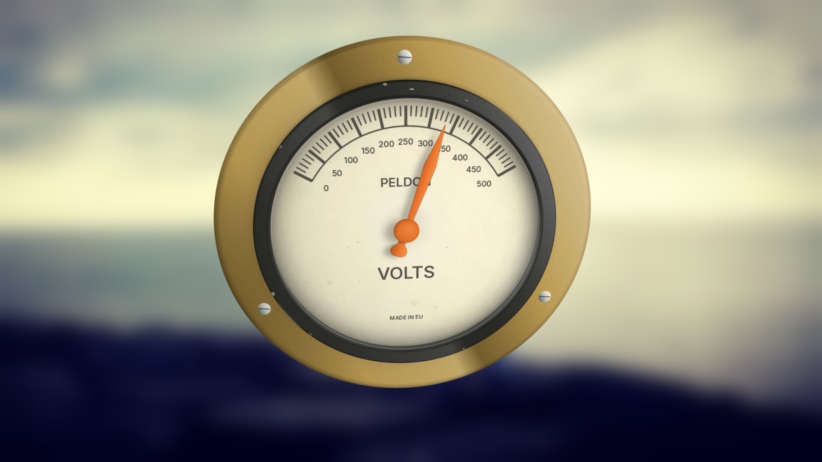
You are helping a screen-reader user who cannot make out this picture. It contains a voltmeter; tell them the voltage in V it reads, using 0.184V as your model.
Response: 330V
